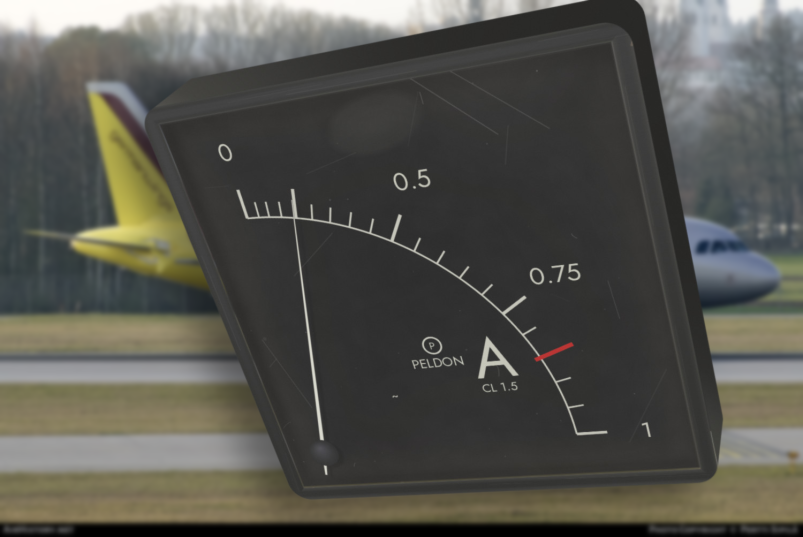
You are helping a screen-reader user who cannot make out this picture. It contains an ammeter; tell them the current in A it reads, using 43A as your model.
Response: 0.25A
